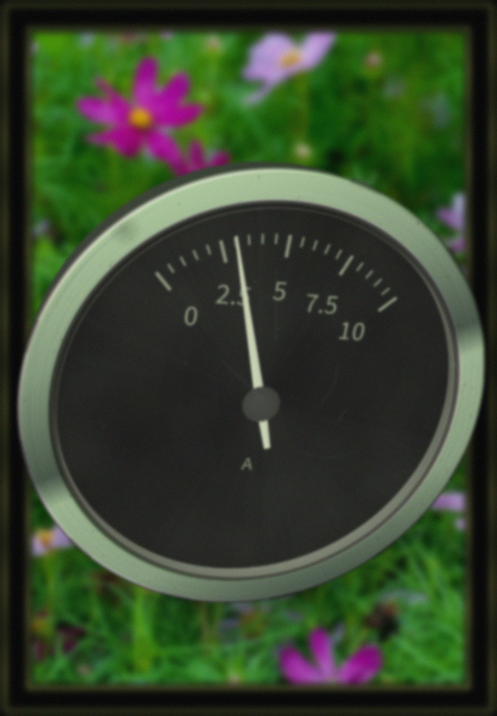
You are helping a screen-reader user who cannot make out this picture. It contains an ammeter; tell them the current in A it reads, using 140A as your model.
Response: 3A
